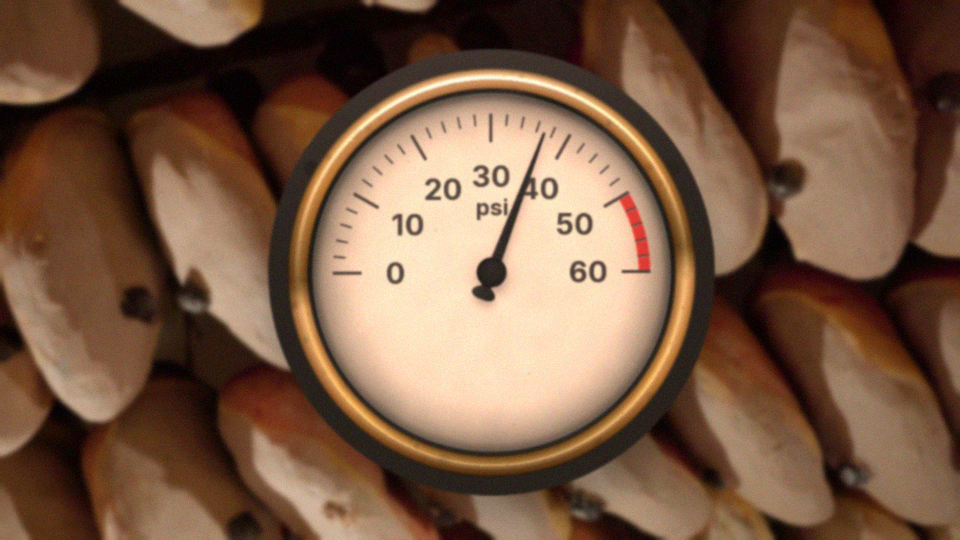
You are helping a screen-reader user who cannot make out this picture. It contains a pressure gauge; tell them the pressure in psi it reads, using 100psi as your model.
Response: 37psi
